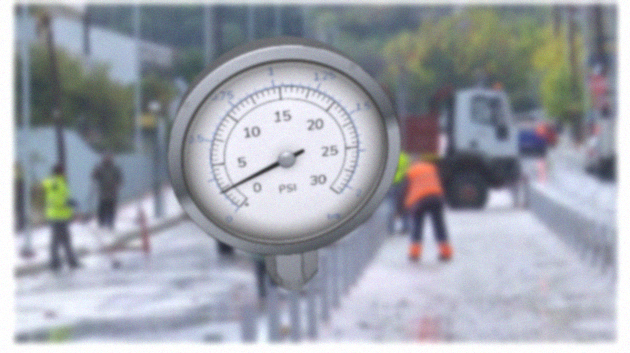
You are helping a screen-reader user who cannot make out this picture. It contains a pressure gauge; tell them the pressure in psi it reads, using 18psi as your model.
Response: 2.5psi
